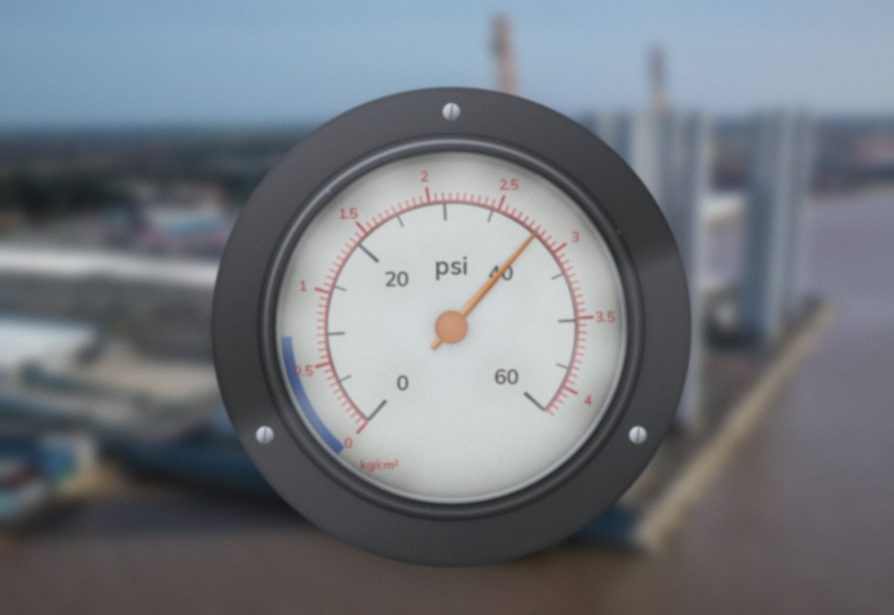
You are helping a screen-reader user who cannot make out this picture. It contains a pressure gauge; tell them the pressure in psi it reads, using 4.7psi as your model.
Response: 40psi
